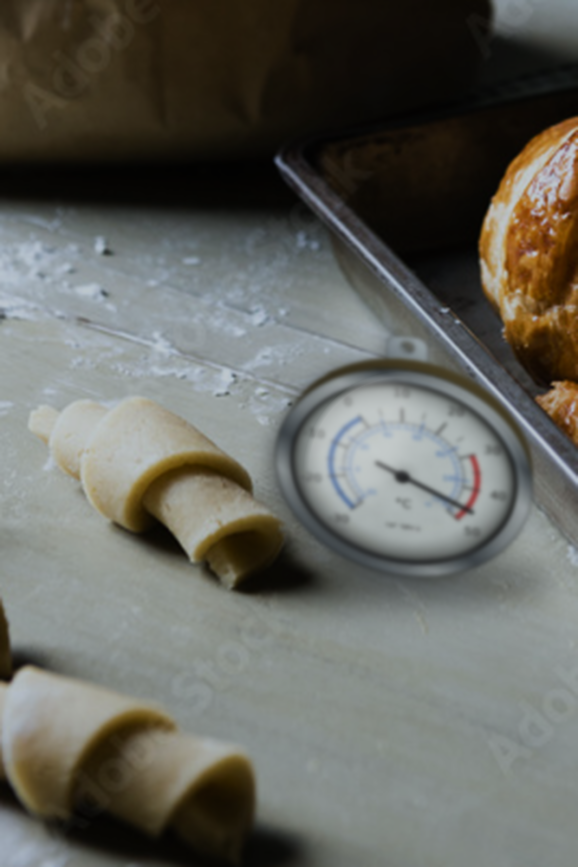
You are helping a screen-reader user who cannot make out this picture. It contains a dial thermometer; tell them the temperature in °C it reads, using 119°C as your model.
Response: 45°C
